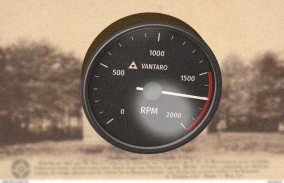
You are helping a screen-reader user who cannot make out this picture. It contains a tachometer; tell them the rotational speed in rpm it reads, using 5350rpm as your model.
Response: 1700rpm
